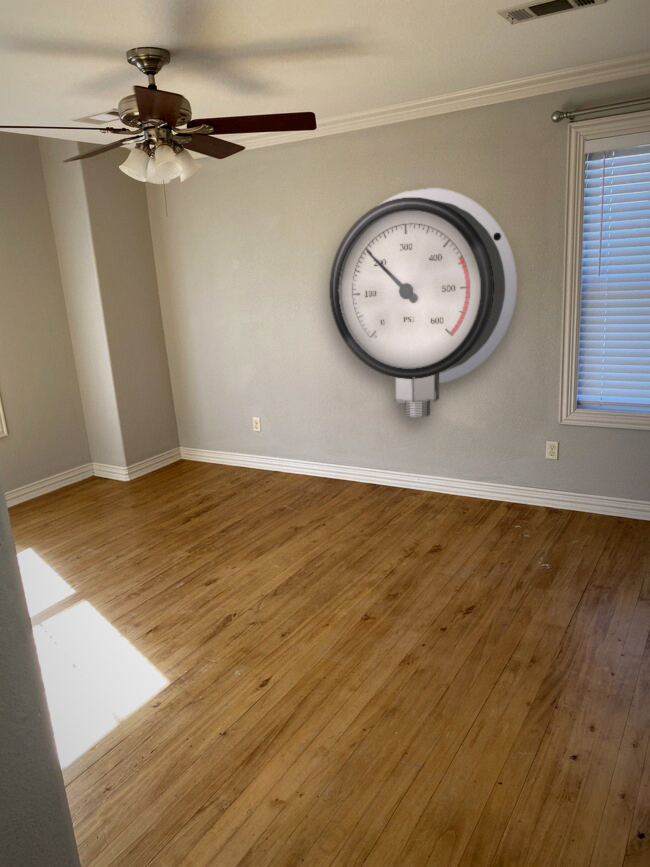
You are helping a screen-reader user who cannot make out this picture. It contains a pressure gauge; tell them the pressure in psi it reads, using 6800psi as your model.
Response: 200psi
